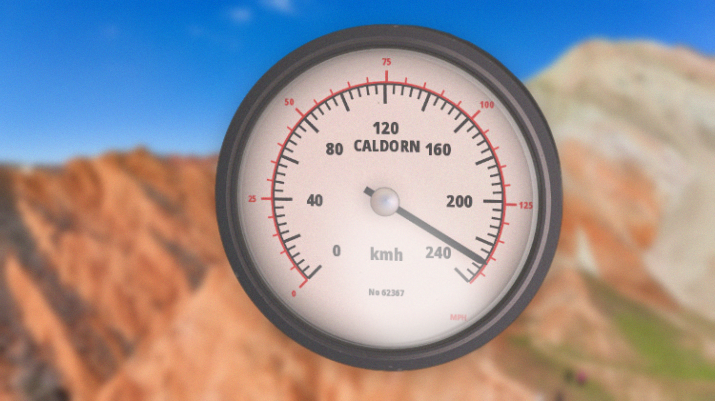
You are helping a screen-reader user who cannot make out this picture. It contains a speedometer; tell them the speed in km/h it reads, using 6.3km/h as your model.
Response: 228km/h
